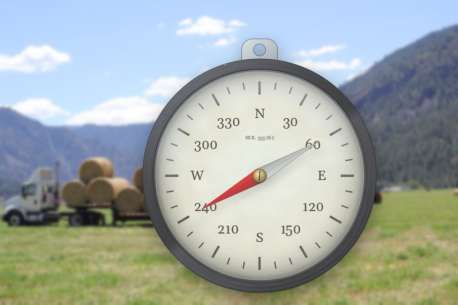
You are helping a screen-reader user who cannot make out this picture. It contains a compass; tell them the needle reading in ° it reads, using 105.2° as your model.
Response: 240°
